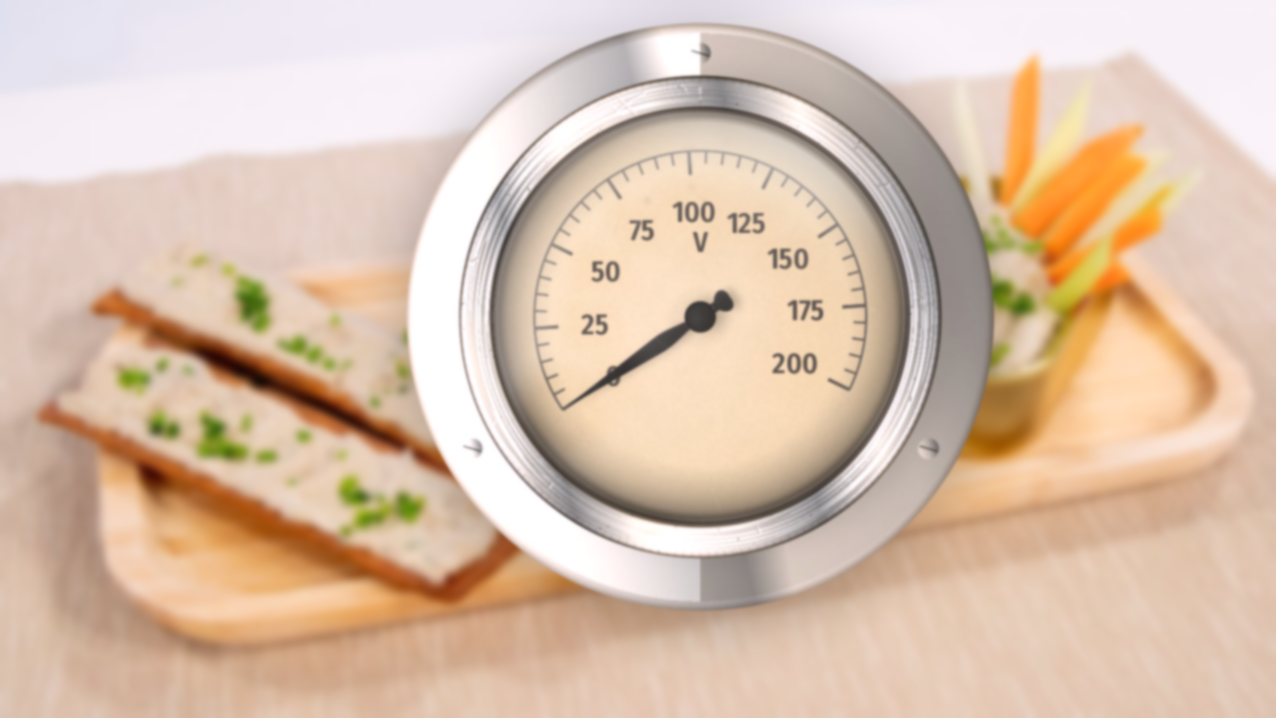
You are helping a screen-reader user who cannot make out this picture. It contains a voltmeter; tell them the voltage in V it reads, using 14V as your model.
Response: 0V
